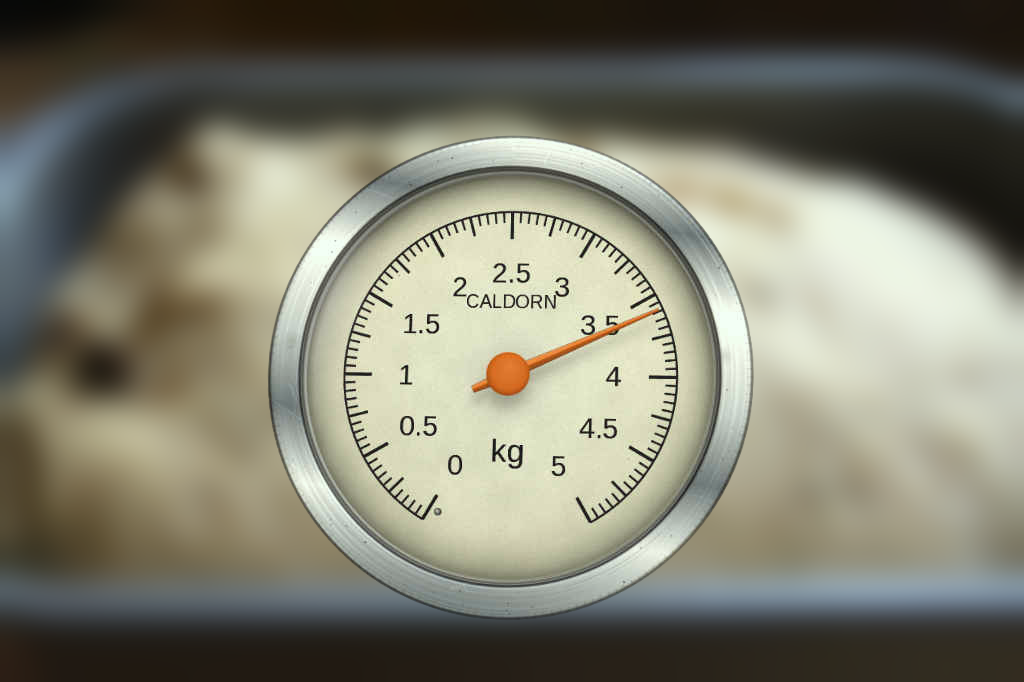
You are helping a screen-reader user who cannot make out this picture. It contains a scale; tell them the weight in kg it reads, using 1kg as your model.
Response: 3.6kg
